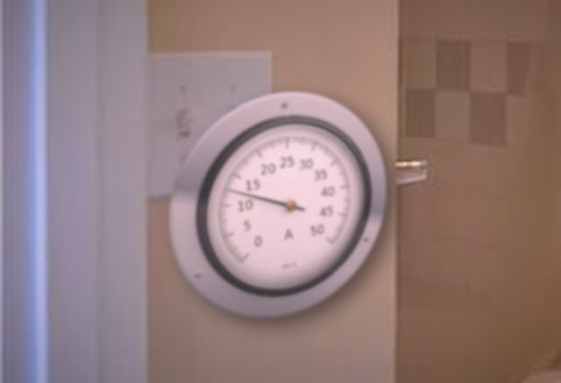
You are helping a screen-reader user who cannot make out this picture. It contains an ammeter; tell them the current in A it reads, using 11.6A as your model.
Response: 12.5A
